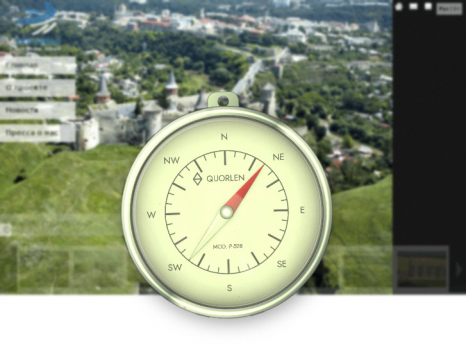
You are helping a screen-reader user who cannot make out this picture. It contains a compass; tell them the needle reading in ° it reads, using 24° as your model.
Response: 40°
